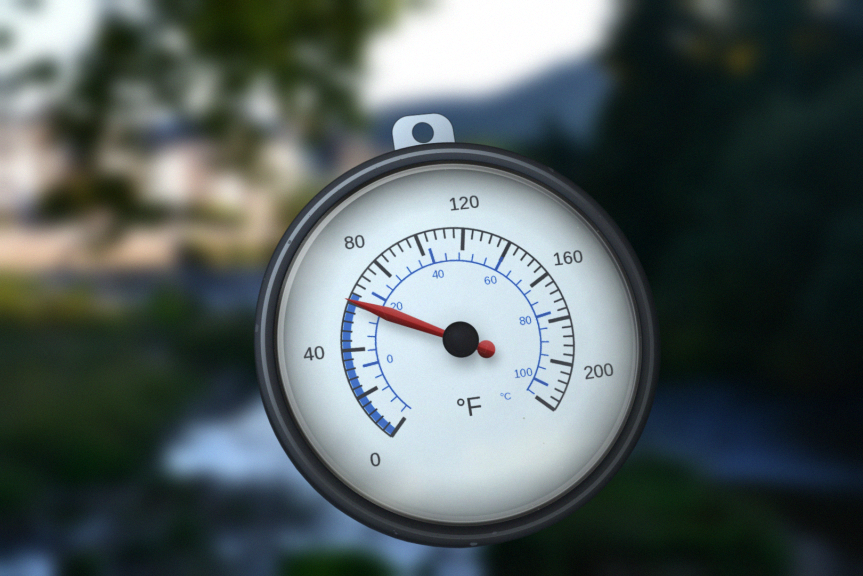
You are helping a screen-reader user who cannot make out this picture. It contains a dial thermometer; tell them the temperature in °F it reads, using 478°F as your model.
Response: 60°F
